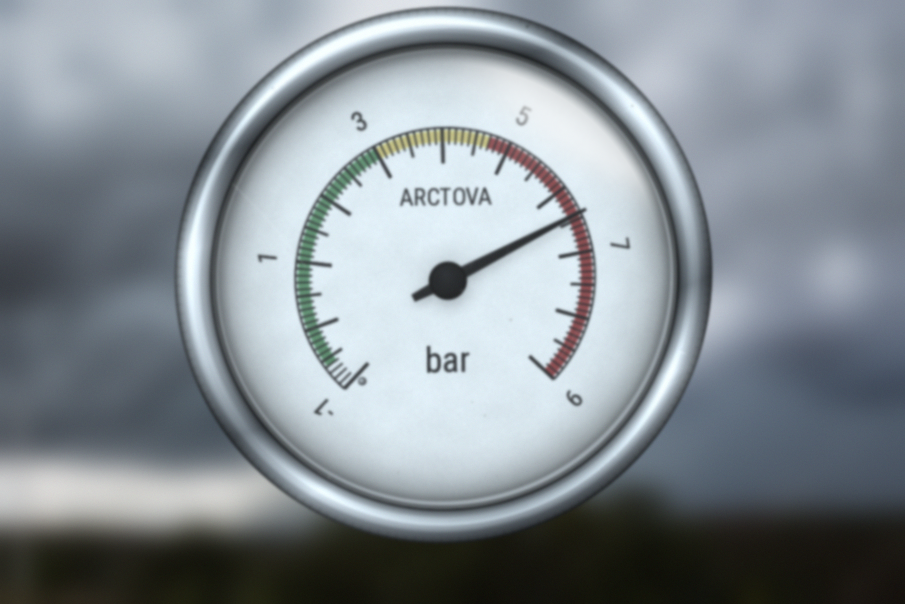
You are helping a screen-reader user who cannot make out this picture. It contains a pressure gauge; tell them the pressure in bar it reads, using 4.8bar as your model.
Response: 6.4bar
